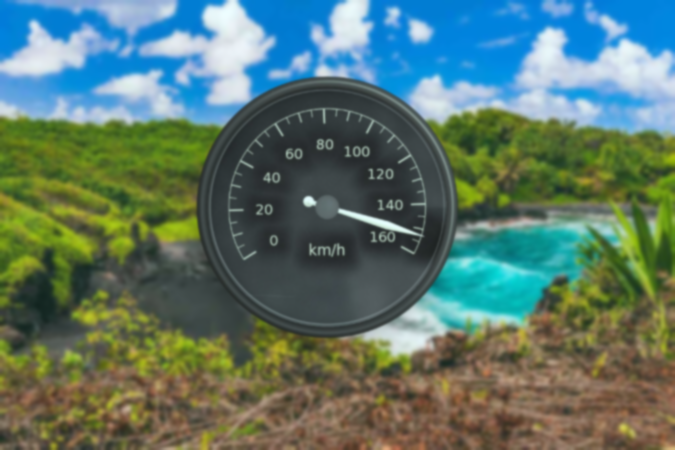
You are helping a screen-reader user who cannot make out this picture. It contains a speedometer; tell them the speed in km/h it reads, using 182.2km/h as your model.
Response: 152.5km/h
